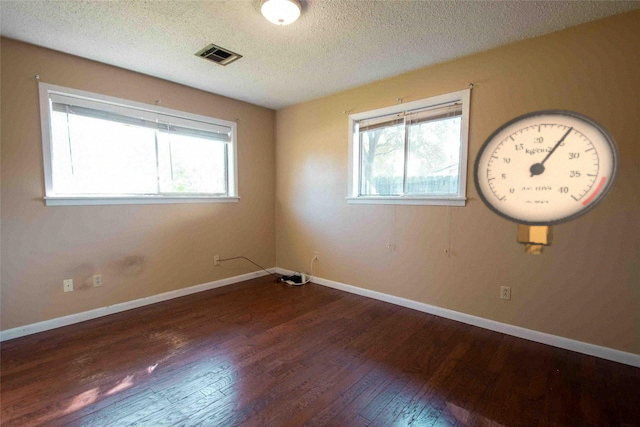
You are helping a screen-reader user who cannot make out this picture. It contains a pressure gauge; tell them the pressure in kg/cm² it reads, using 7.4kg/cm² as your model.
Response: 25kg/cm²
